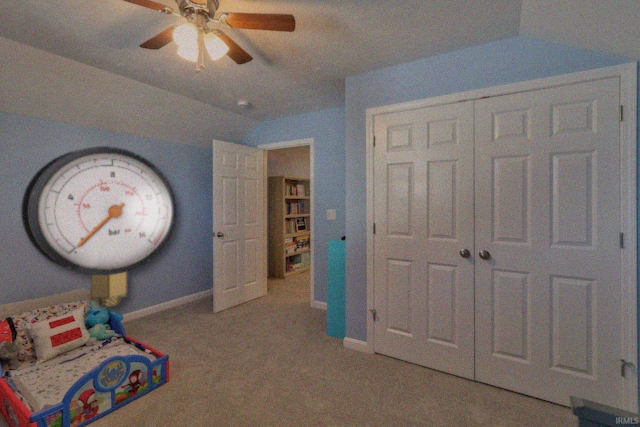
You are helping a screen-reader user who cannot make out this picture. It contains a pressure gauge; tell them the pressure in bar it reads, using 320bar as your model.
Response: 0bar
